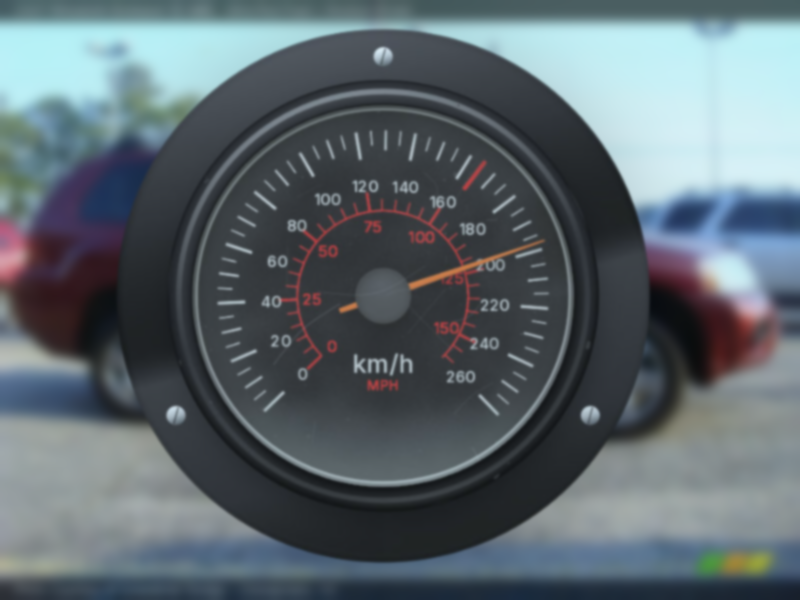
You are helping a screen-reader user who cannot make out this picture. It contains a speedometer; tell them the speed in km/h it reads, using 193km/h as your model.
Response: 197.5km/h
